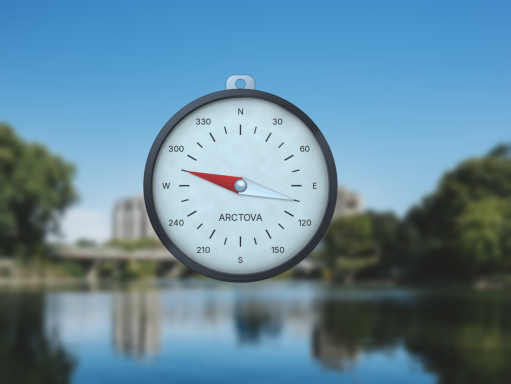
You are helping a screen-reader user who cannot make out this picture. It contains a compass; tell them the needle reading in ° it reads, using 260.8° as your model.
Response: 285°
